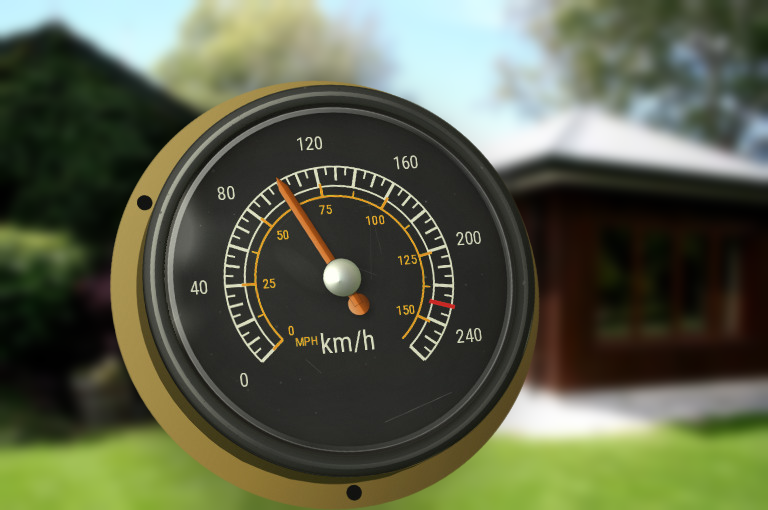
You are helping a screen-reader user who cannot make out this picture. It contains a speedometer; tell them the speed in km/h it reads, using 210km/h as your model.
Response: 100km/h
